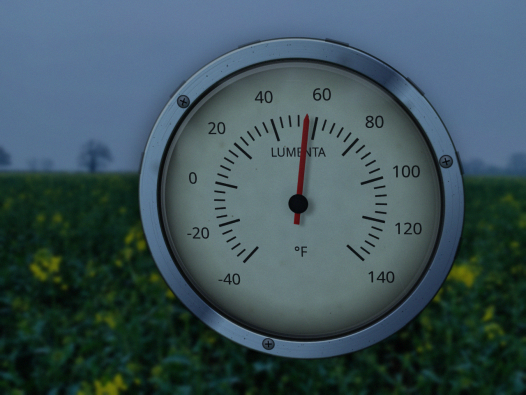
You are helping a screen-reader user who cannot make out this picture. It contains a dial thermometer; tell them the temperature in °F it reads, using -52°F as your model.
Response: 56°F
